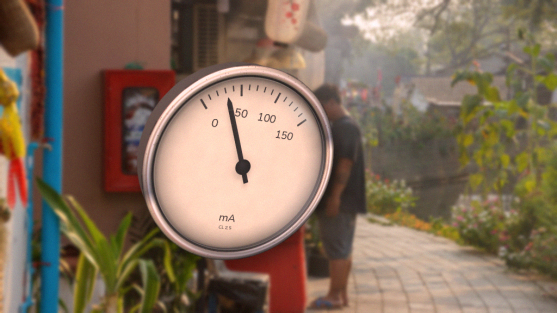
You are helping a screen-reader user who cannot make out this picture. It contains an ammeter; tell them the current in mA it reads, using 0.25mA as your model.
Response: 30mA
